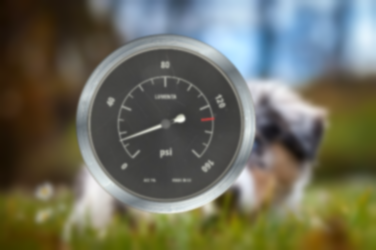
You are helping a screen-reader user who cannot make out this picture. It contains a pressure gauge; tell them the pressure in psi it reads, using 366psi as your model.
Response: 15psi
